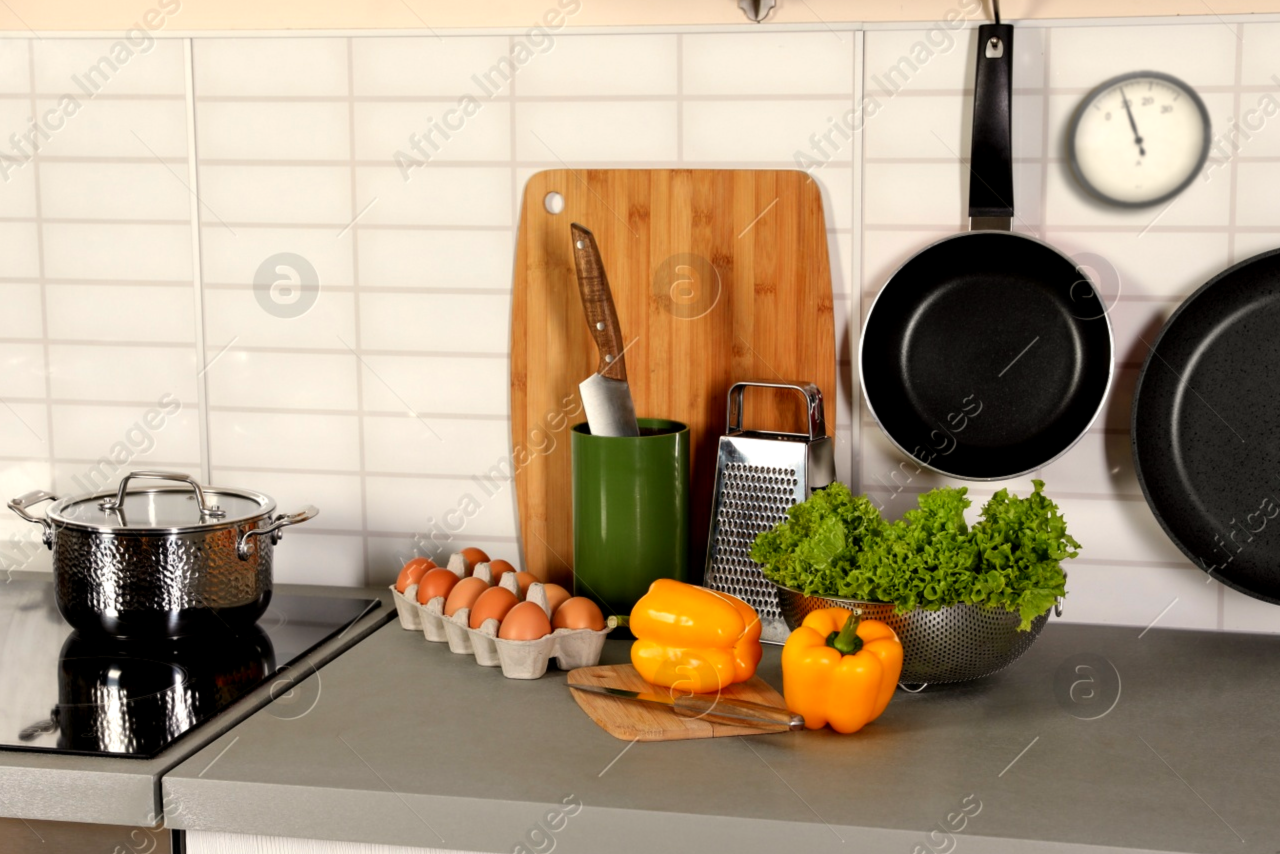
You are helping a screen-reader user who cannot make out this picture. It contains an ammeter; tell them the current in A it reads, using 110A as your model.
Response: 10A
